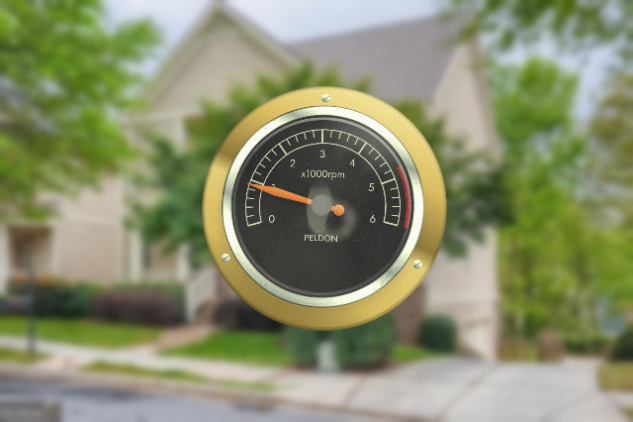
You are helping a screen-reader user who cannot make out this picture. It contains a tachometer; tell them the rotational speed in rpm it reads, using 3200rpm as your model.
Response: 900rpm
